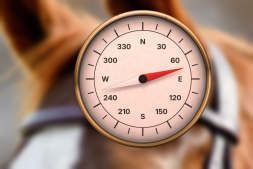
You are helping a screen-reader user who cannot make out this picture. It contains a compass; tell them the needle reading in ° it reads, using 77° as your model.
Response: 75°
